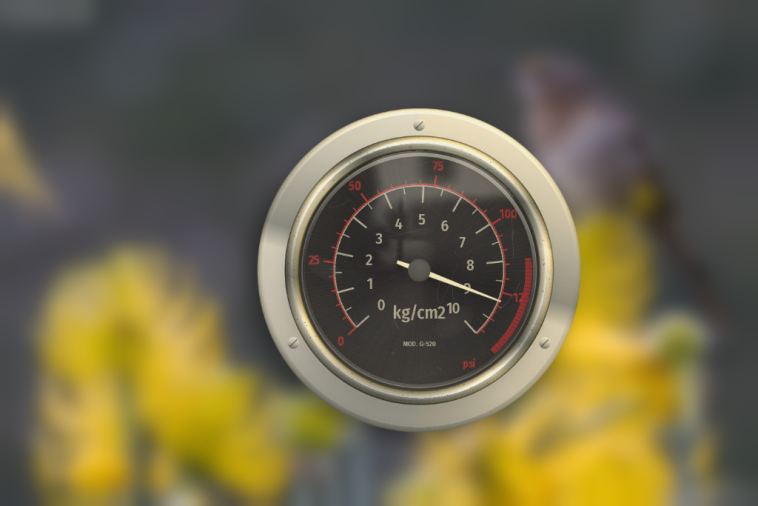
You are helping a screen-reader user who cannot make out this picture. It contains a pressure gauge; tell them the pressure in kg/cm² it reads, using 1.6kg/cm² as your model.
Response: 9kg/cm²
